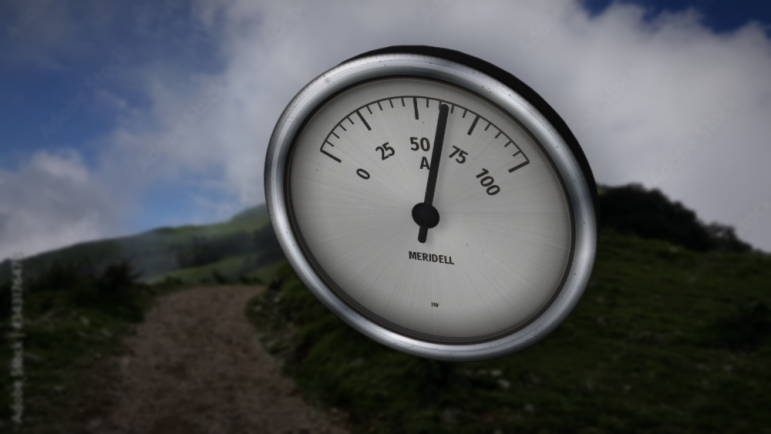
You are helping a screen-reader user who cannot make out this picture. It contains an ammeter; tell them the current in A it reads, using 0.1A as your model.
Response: 62.5A
